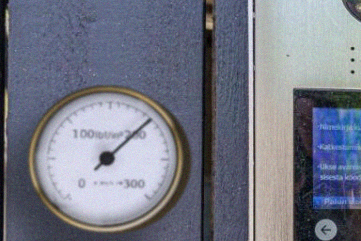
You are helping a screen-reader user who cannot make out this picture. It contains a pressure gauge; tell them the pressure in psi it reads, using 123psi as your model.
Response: 200psi
